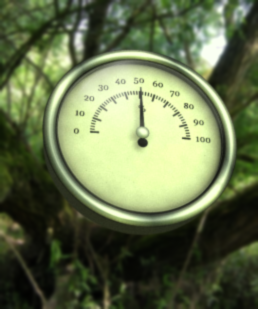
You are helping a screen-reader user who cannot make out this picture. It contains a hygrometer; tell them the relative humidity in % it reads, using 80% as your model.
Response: 50%
